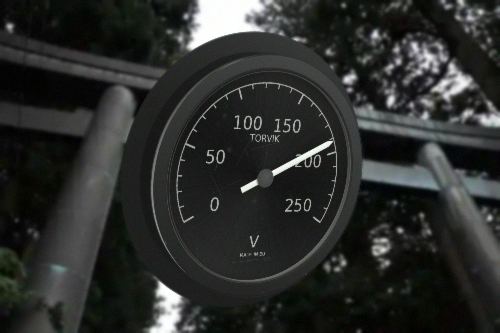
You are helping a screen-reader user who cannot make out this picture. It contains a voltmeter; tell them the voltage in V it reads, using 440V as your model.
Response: 190V
